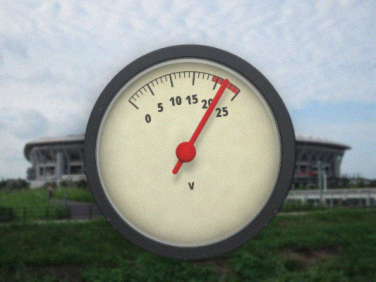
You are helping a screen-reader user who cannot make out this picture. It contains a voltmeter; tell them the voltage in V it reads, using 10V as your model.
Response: 22V
